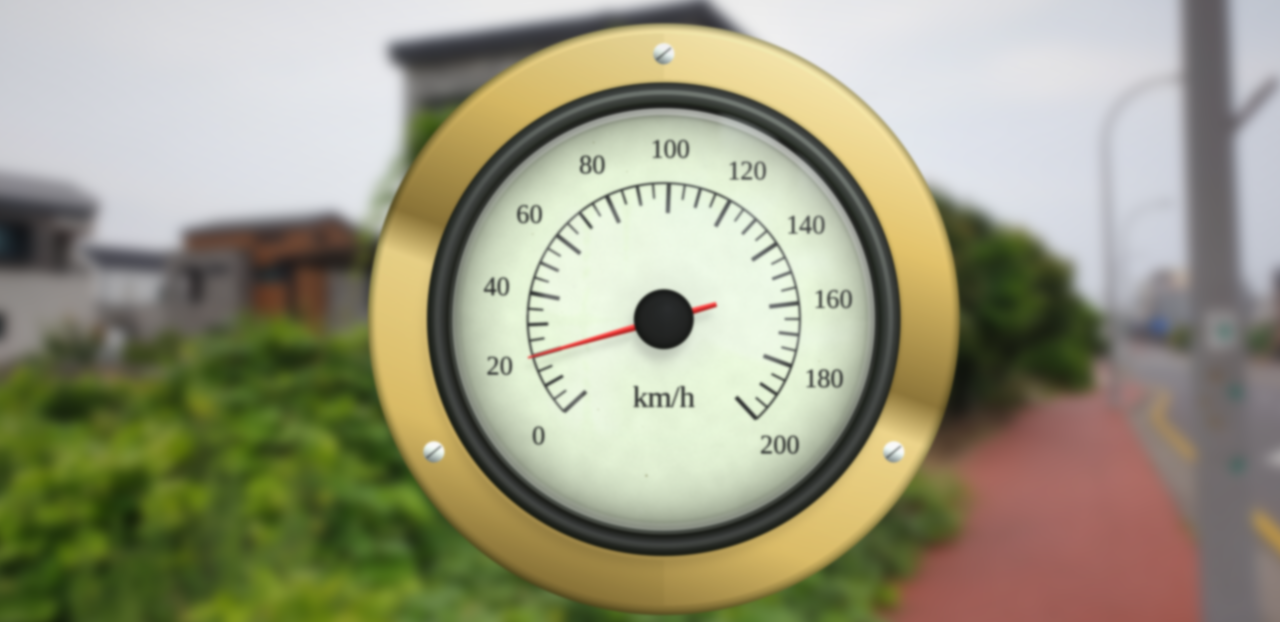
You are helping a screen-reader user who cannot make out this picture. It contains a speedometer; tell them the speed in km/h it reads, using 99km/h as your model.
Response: 20km/h
